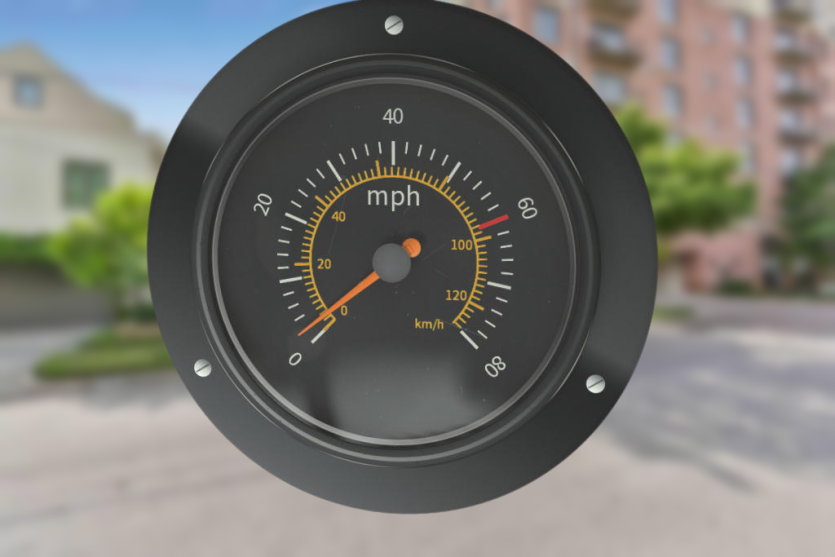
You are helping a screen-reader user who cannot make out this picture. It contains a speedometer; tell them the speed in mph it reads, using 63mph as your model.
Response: 2mph
